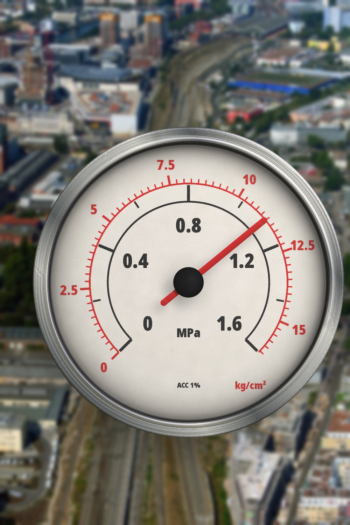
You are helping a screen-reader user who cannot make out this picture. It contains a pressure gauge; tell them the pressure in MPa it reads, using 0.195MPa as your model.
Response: 1.1MPa
